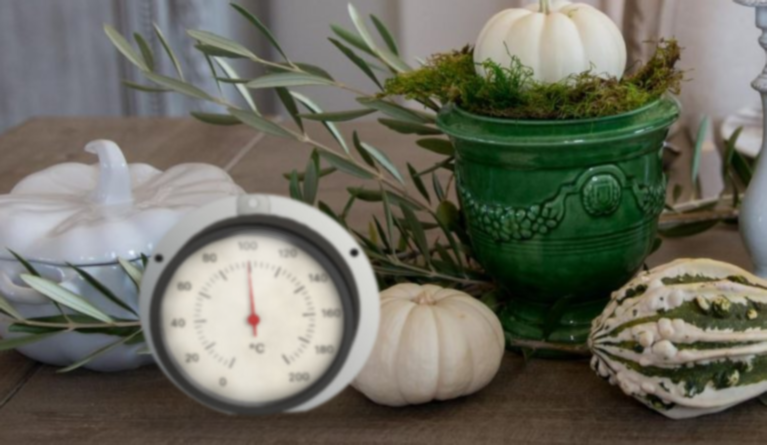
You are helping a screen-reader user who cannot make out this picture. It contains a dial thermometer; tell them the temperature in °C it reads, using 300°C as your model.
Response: 100°C
